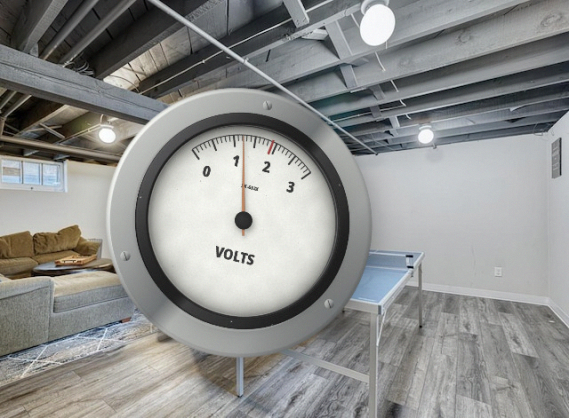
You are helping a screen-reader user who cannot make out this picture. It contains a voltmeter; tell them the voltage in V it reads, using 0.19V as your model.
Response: 1.2V
